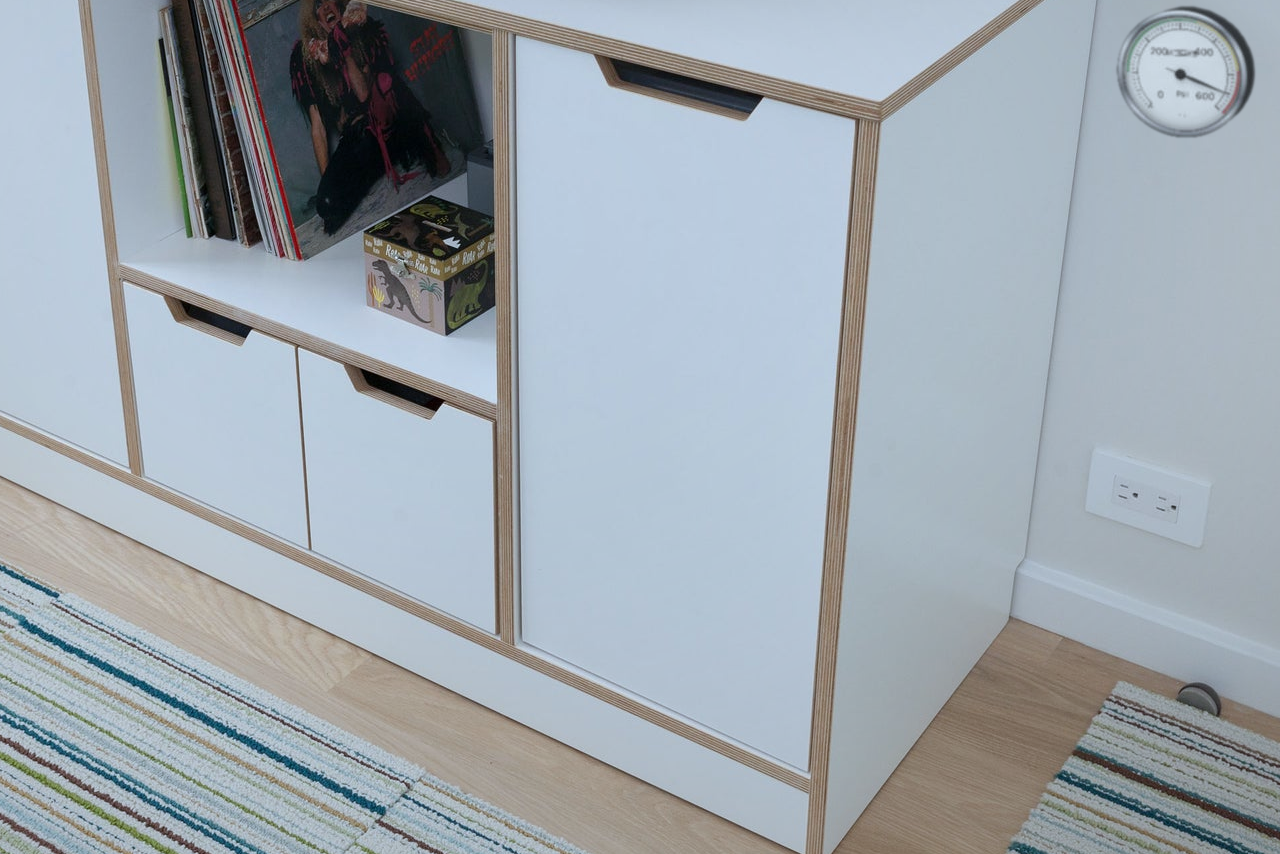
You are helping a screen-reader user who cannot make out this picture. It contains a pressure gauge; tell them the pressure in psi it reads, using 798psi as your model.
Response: 550psi
